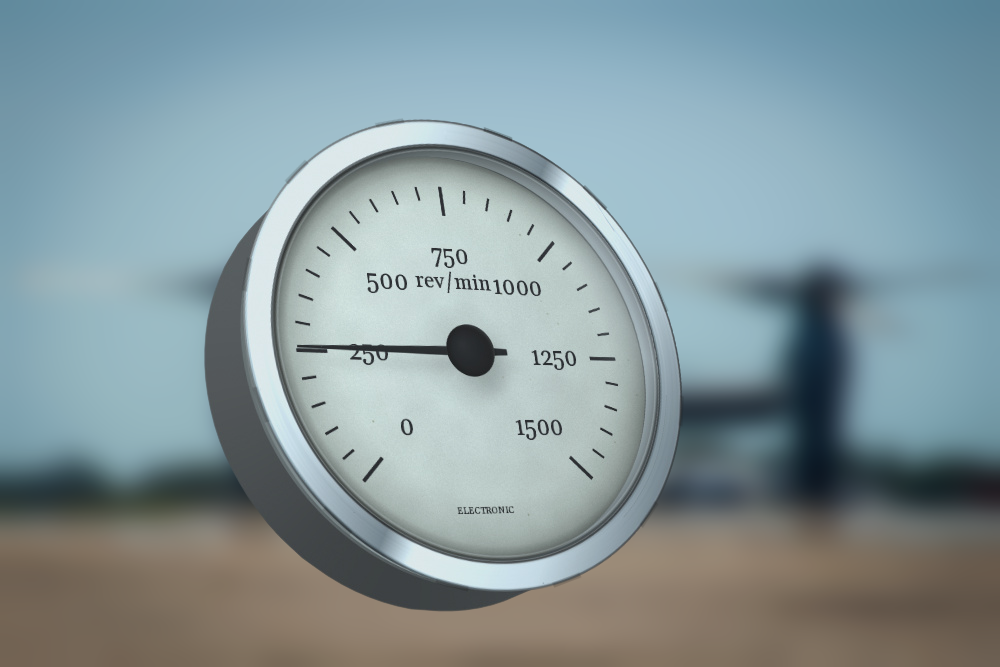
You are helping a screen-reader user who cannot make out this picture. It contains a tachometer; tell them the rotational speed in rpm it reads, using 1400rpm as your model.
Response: 250rpm
